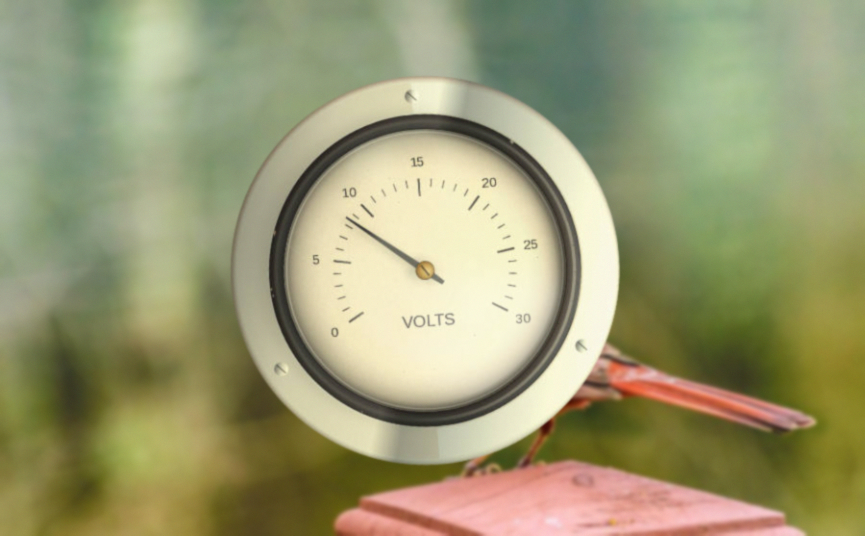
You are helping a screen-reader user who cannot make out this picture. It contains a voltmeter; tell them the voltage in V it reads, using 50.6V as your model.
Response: 8.5V
